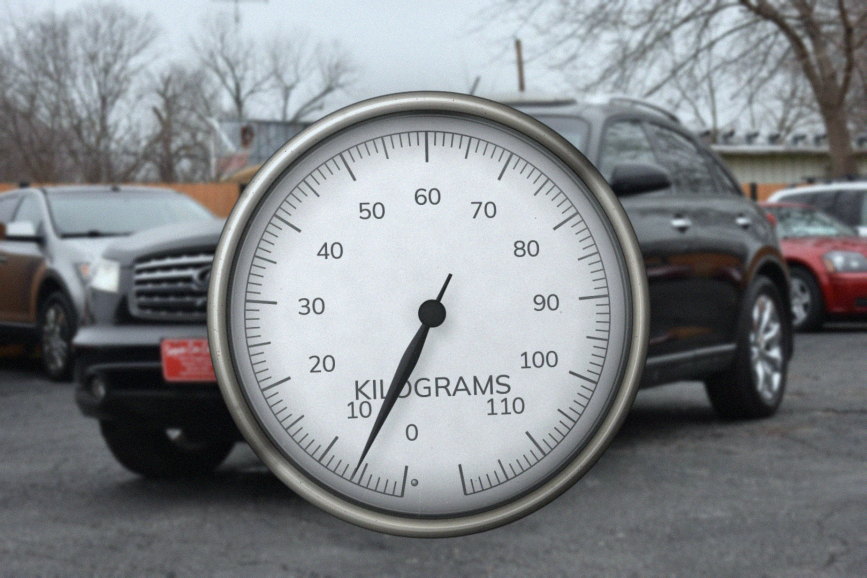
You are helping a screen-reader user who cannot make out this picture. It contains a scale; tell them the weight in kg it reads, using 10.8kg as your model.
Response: 6kg
